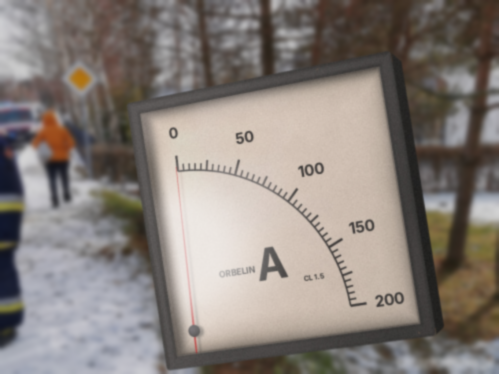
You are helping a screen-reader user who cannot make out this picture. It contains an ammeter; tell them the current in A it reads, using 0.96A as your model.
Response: 0A
